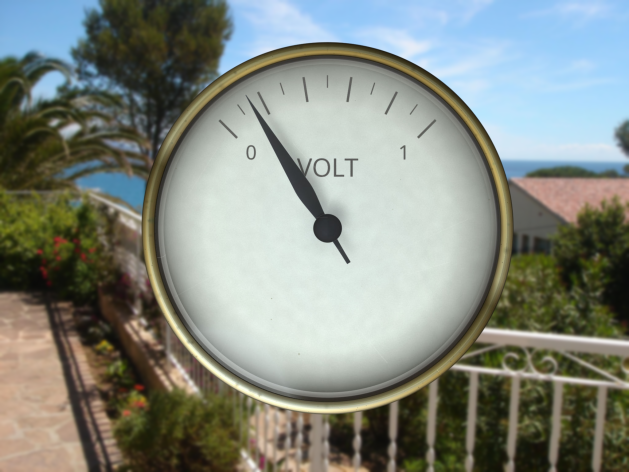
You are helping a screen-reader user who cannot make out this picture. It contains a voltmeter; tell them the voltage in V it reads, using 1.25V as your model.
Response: 0.15V
